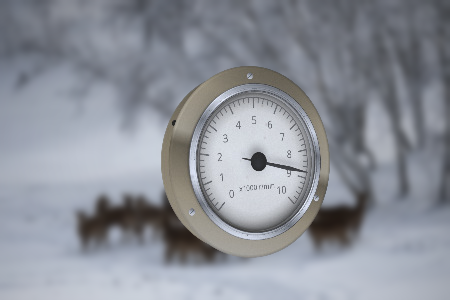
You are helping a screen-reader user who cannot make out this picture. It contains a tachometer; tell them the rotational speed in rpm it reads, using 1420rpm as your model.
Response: 8800rpm
